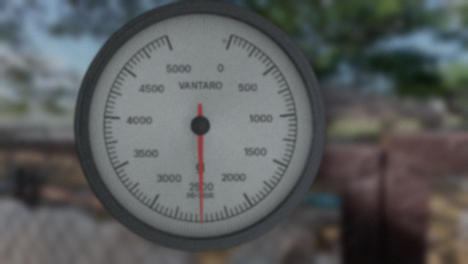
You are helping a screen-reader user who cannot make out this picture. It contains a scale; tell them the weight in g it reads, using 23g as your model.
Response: 2500g
